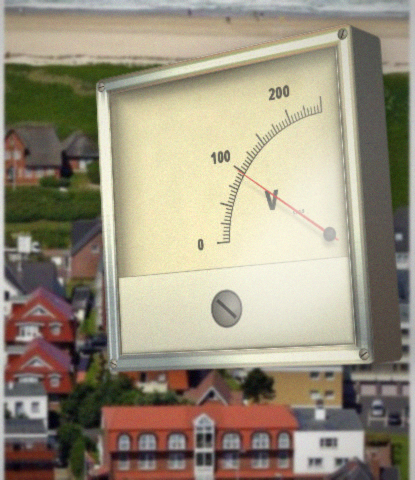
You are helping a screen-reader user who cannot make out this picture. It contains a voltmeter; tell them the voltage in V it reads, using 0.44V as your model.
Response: 100V
